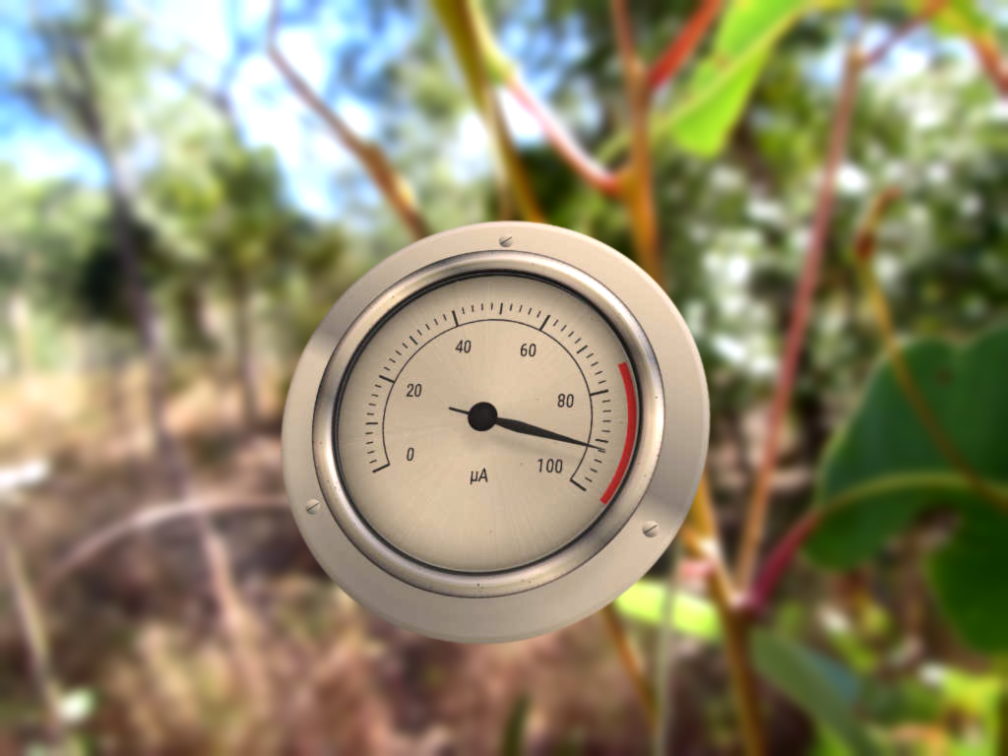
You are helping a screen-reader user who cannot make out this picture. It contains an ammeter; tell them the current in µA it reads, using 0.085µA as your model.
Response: 92µA
